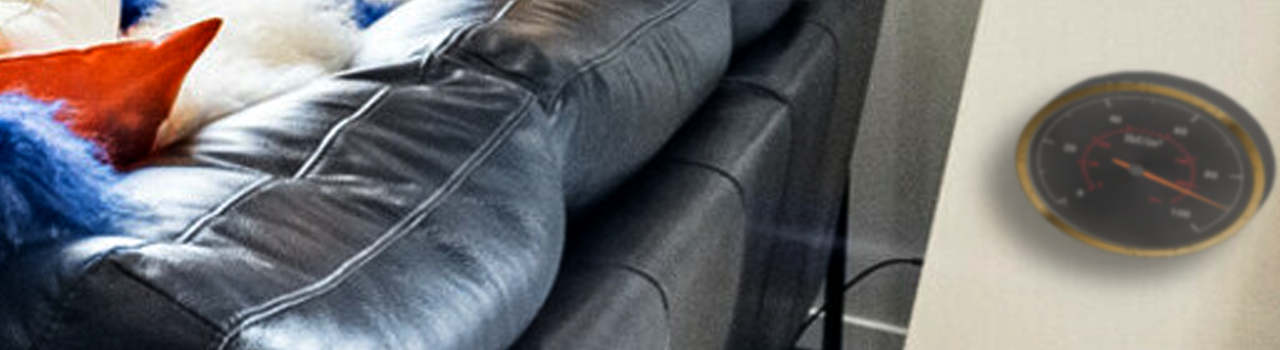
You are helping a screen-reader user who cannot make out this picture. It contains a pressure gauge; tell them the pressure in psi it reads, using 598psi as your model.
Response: 90psi
